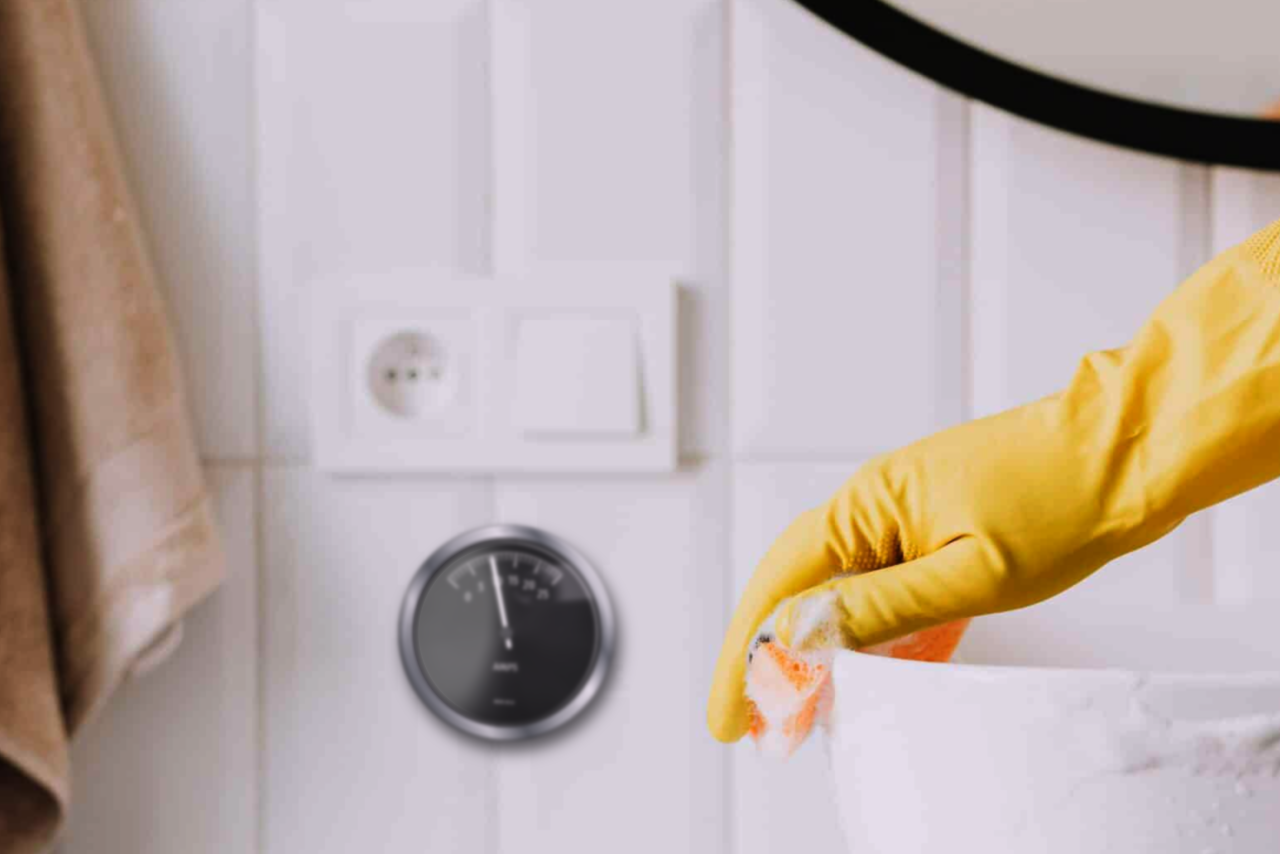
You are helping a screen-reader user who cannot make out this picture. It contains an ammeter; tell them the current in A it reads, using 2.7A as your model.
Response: 10A
